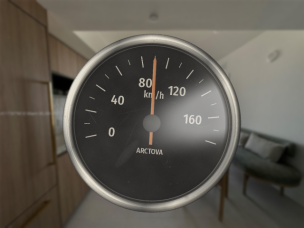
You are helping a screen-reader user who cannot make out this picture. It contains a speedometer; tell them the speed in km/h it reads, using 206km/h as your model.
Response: 90km/h
